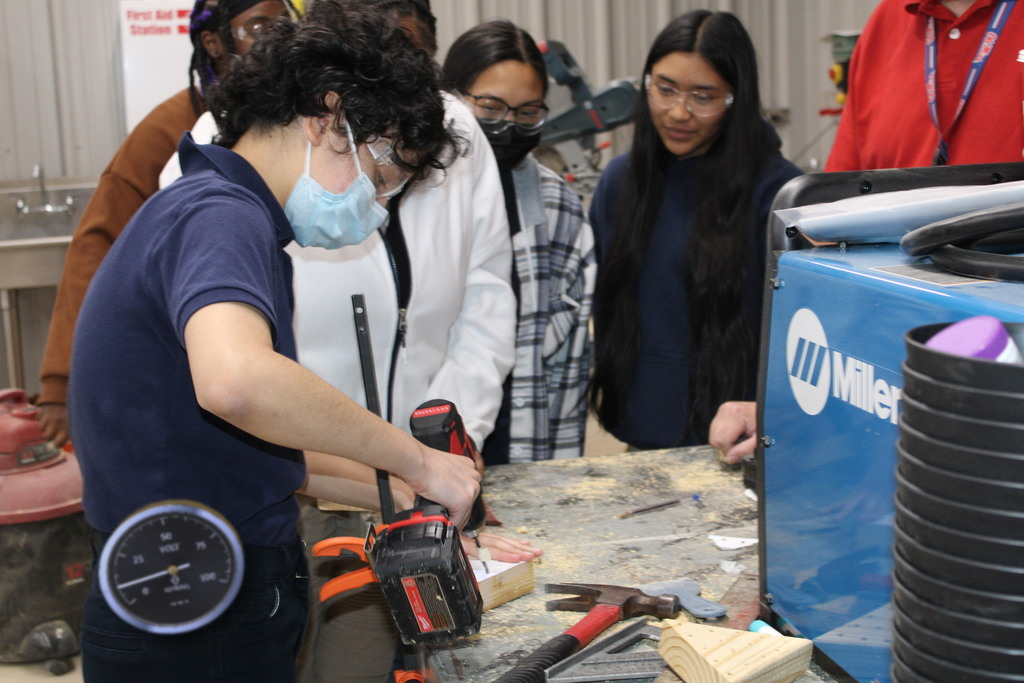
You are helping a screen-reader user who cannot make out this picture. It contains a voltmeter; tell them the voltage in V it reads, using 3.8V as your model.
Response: 10V
